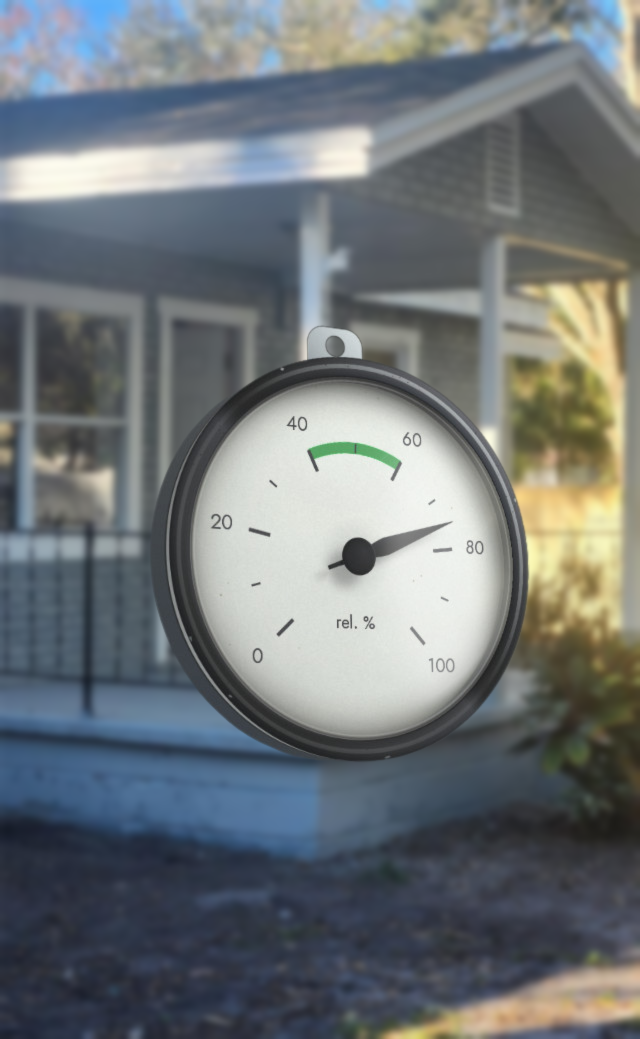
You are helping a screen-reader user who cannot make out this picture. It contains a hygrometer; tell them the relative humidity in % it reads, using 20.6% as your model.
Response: 75%
